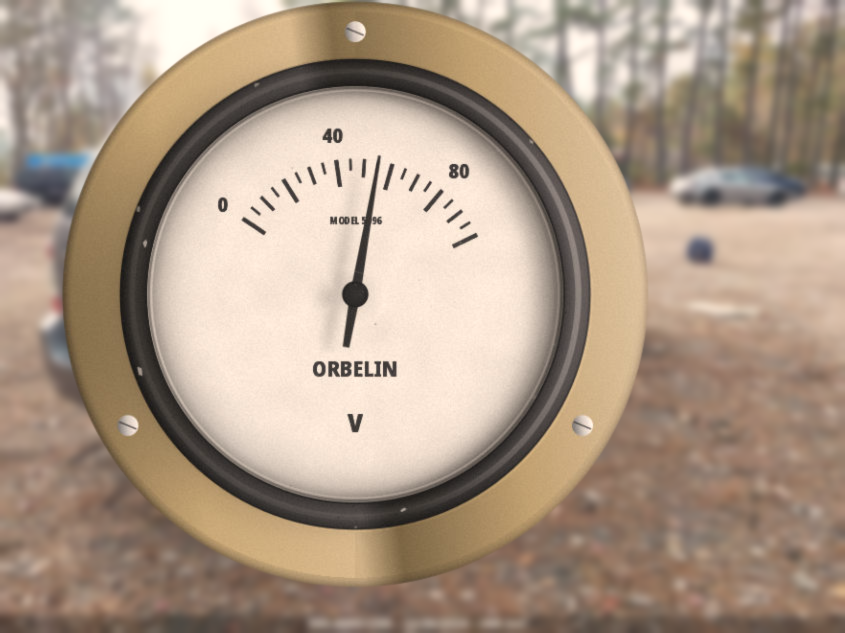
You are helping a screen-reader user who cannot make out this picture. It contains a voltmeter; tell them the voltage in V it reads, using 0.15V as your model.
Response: 55V
